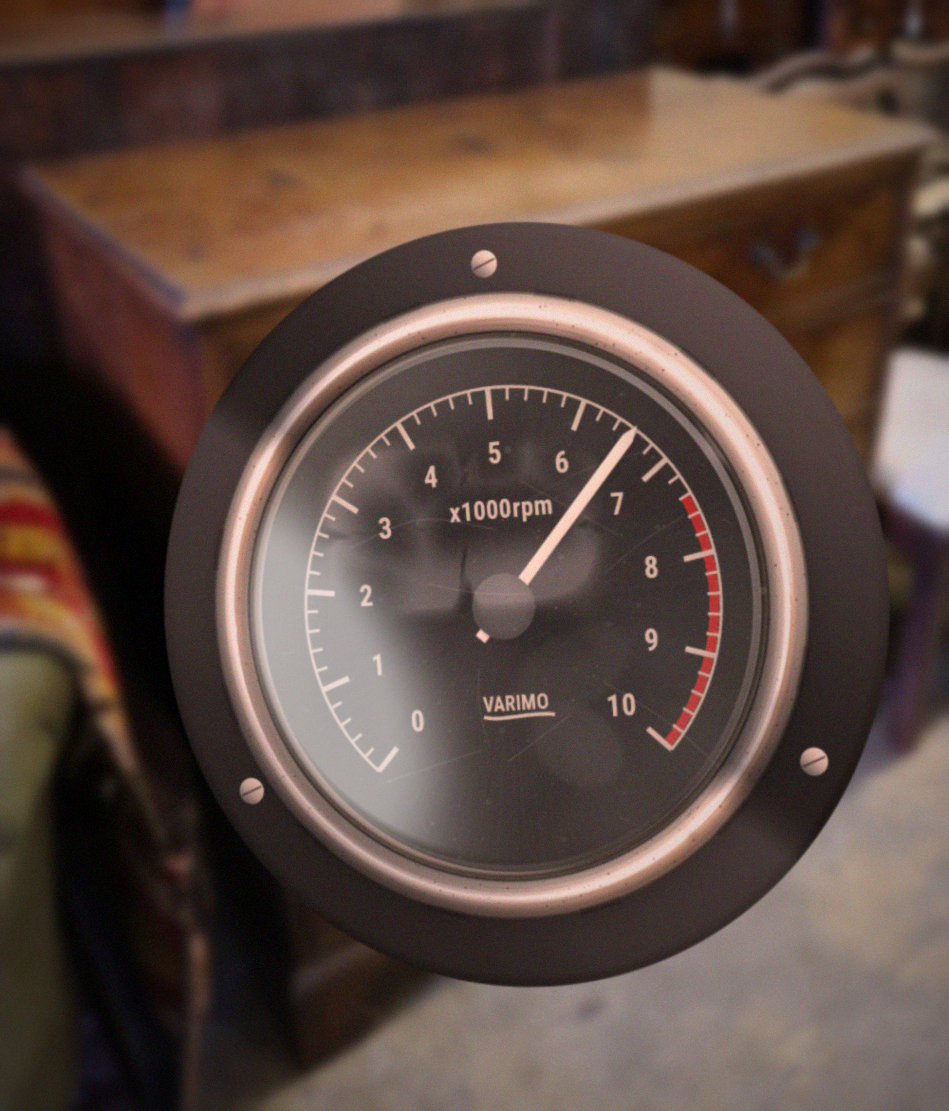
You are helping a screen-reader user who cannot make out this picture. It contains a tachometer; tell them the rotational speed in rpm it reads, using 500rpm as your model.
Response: 6600rpm
